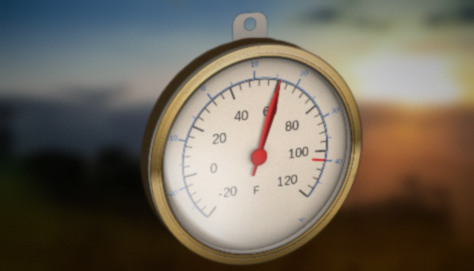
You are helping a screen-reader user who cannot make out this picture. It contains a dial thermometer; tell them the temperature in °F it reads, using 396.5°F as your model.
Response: 60°F
